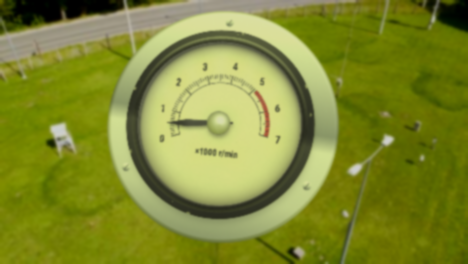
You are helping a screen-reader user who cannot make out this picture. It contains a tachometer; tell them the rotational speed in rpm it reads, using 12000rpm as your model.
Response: 500rpm
